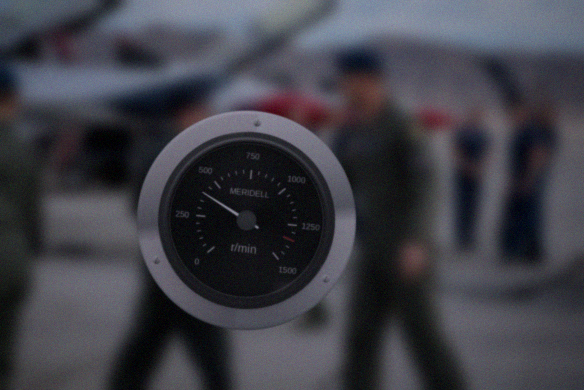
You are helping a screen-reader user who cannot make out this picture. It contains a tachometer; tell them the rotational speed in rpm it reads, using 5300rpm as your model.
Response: 400rpm
